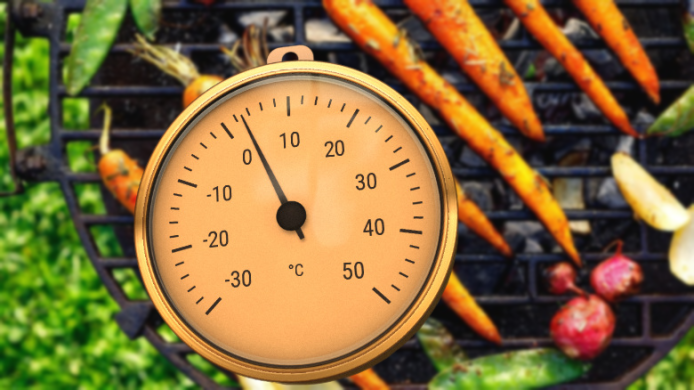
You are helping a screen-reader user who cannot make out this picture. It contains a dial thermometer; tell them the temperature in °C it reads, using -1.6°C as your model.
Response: 3°C
